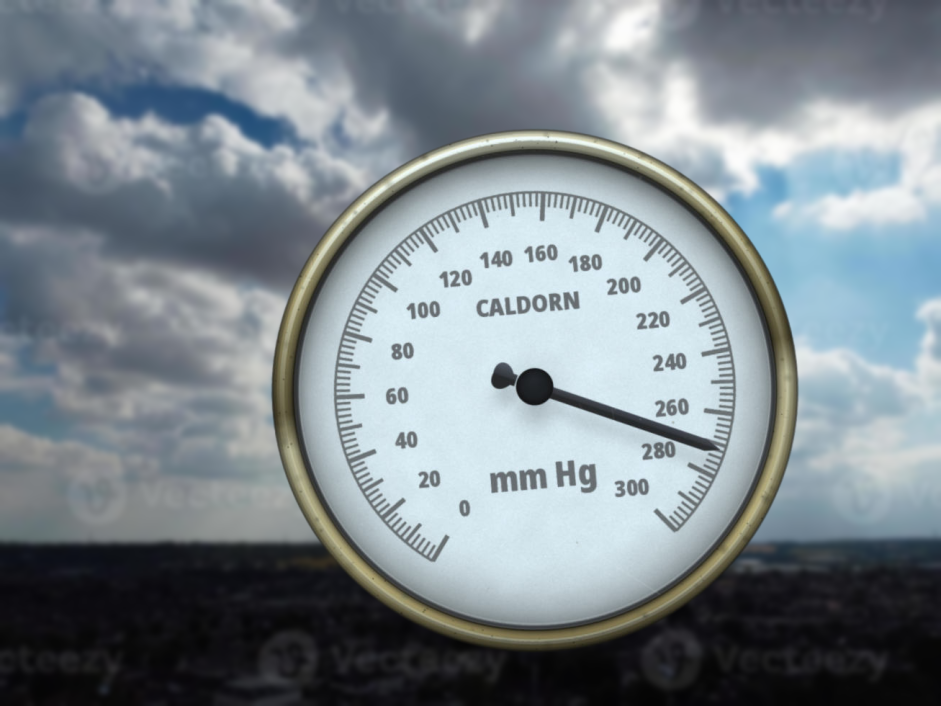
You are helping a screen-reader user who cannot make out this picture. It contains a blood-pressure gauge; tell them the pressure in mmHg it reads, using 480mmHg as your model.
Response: 272mmHg
